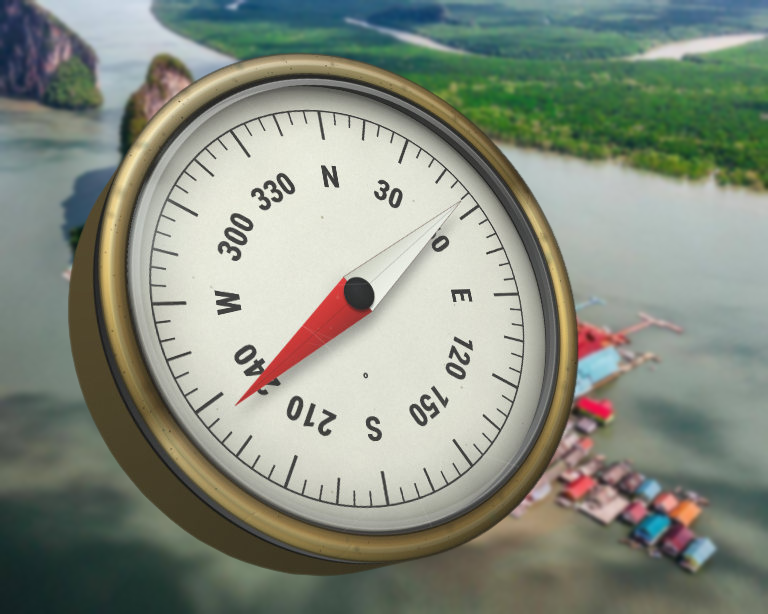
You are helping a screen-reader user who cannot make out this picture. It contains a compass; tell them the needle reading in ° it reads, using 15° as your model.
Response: 235°
